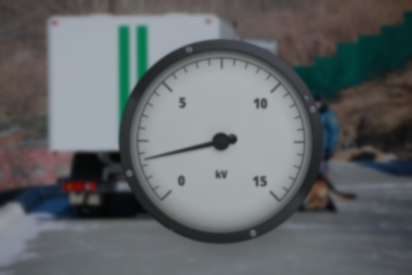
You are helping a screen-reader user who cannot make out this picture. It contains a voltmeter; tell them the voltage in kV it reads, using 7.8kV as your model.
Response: 1.75kV
